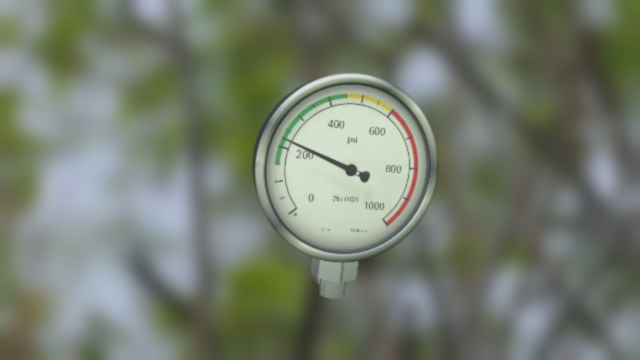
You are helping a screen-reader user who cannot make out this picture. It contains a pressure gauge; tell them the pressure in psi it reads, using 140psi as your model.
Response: 225psi
